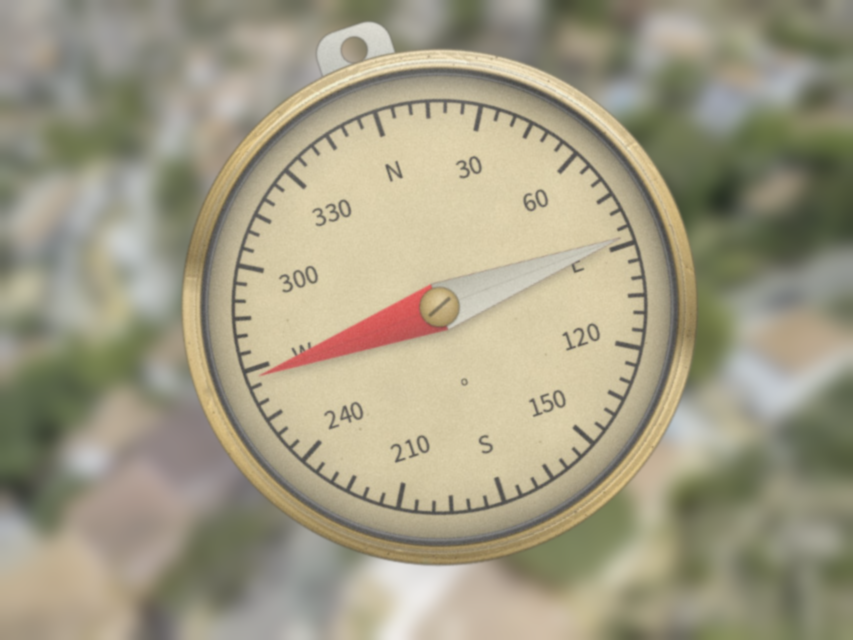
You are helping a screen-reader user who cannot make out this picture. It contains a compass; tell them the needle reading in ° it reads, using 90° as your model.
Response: 267.5°
